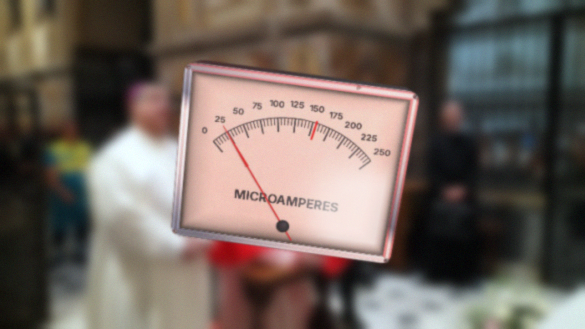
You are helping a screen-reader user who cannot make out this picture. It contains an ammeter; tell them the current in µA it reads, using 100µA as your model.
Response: 25µA
